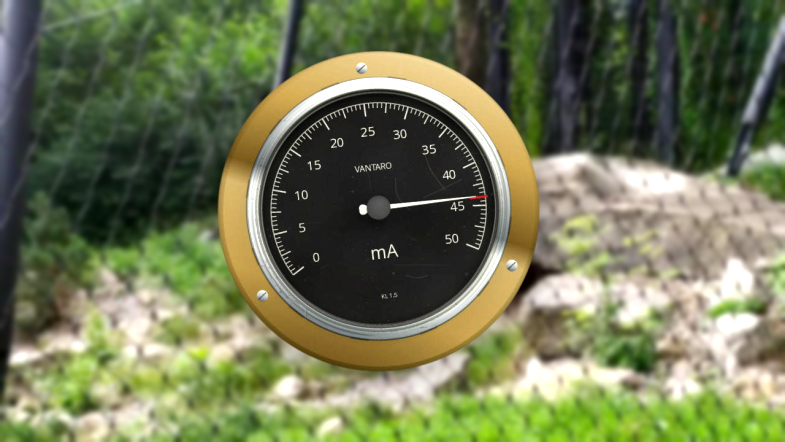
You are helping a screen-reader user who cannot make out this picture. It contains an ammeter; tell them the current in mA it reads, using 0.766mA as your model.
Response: 44mA
